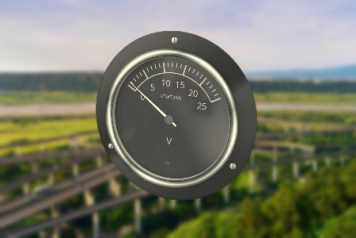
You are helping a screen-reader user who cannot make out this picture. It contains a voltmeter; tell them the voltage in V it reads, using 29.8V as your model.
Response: 1V
